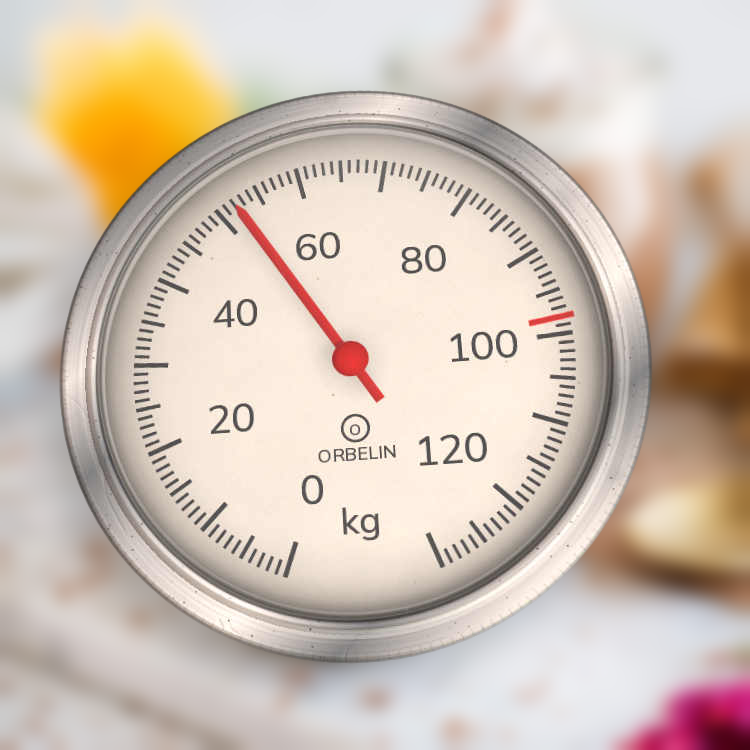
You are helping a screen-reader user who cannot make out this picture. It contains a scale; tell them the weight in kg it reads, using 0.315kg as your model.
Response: 52kg
